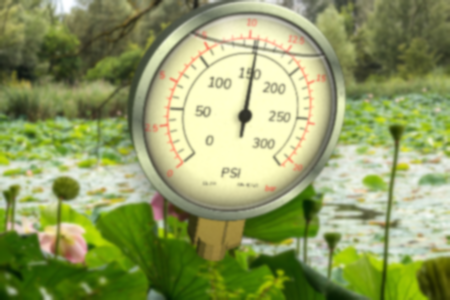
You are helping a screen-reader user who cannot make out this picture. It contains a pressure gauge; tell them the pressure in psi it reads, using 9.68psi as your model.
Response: 150psi
